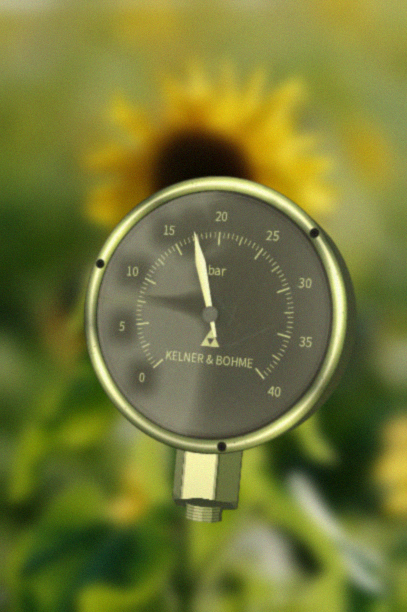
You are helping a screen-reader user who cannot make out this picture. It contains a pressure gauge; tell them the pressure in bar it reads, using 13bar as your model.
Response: 17.5bar
